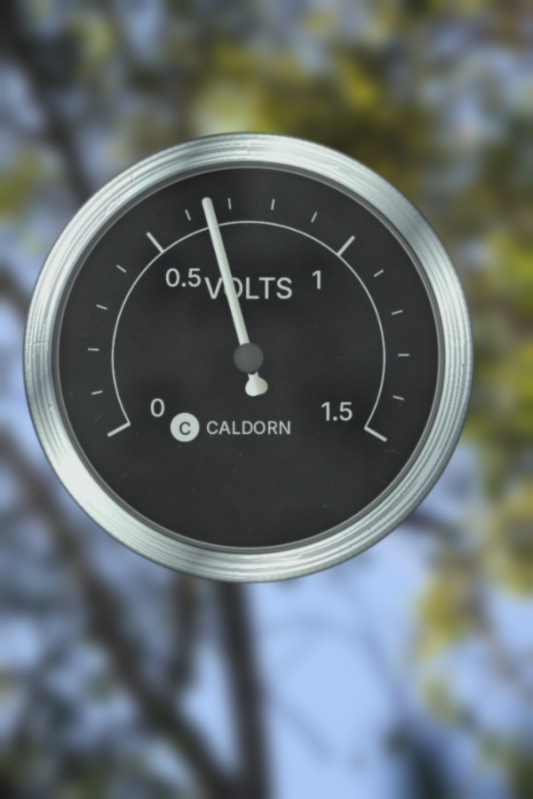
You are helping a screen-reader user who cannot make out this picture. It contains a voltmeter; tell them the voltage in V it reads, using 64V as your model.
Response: 0.65V
